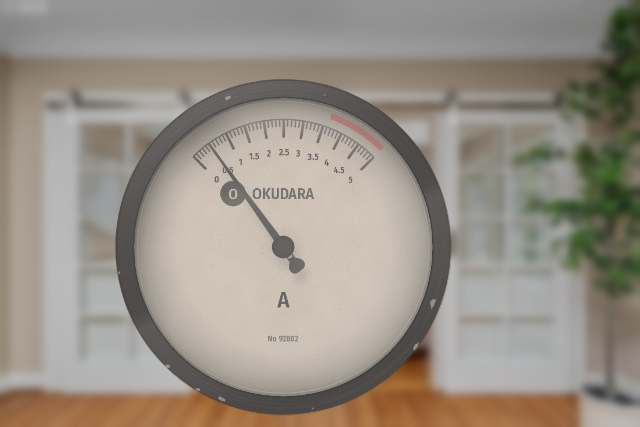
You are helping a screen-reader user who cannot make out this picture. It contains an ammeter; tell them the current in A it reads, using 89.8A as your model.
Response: 0.5A
